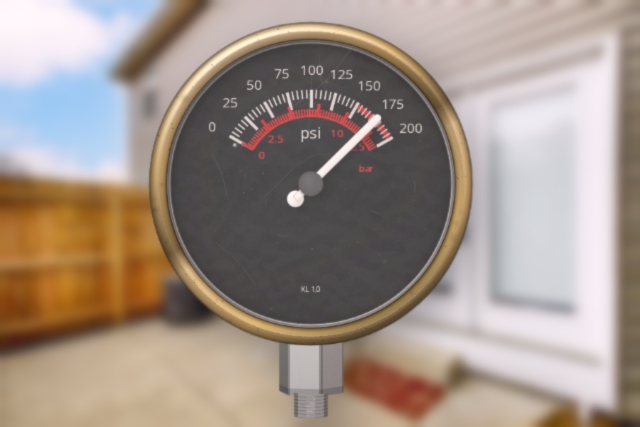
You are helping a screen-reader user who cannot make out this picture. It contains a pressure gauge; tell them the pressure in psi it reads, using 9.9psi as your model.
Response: 175psi
